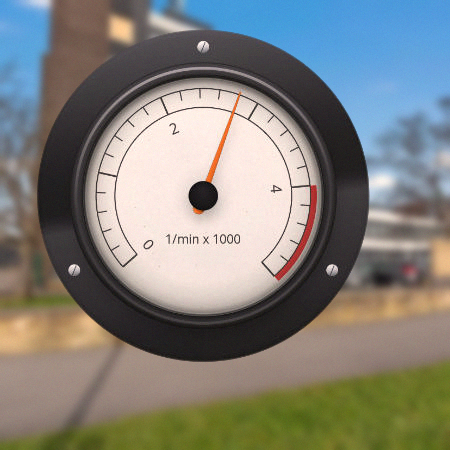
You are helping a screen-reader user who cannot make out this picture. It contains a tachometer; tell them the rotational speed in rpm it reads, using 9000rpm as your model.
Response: 2800rpm
